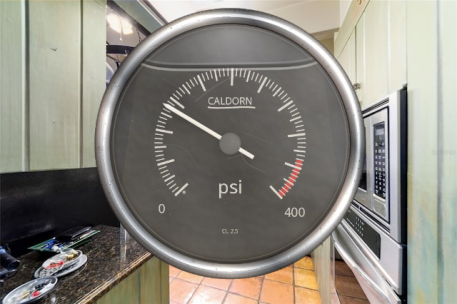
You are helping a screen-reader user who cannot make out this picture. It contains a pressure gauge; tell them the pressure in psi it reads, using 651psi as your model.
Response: 110psi
